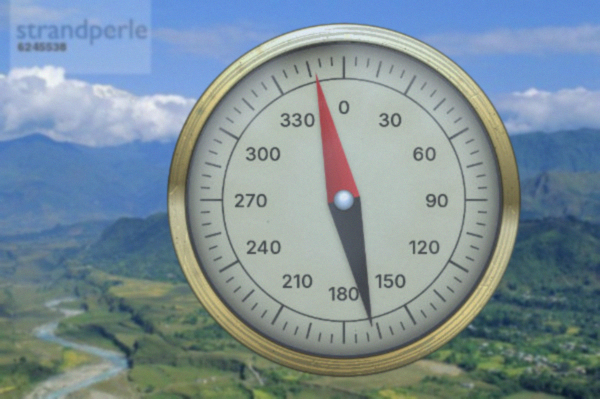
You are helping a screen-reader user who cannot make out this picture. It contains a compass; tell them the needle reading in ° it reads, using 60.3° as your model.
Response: 347.5°
